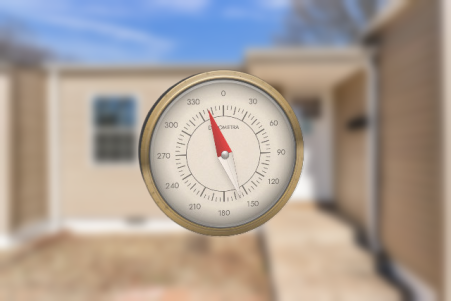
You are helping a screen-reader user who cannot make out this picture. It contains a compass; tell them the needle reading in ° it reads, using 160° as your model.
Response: 340°
